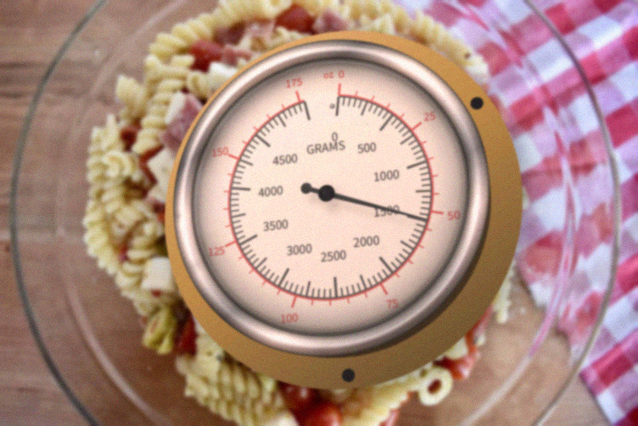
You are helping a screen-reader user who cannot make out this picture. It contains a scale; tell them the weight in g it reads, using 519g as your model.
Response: 1500g
